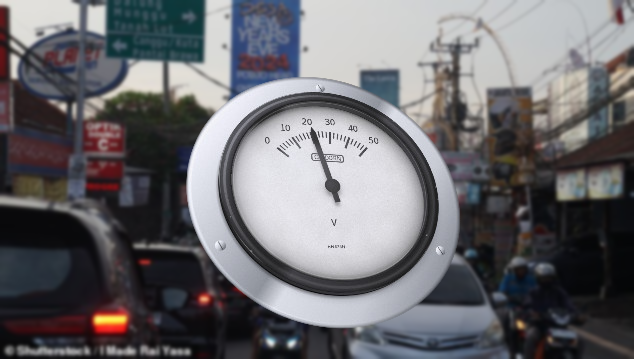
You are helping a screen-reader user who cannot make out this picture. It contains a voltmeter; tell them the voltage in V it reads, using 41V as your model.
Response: 20V
